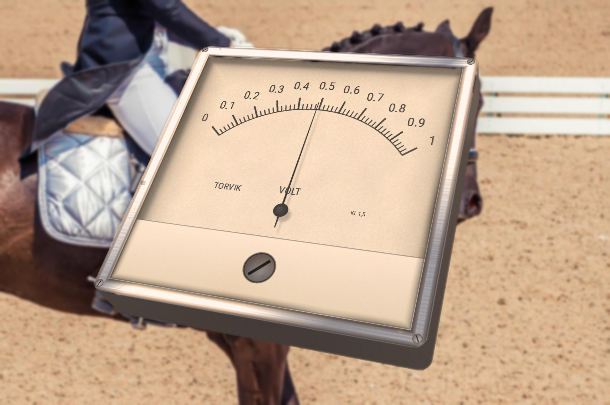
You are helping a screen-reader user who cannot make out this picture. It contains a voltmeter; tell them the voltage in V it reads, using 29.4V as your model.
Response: 0.5V
